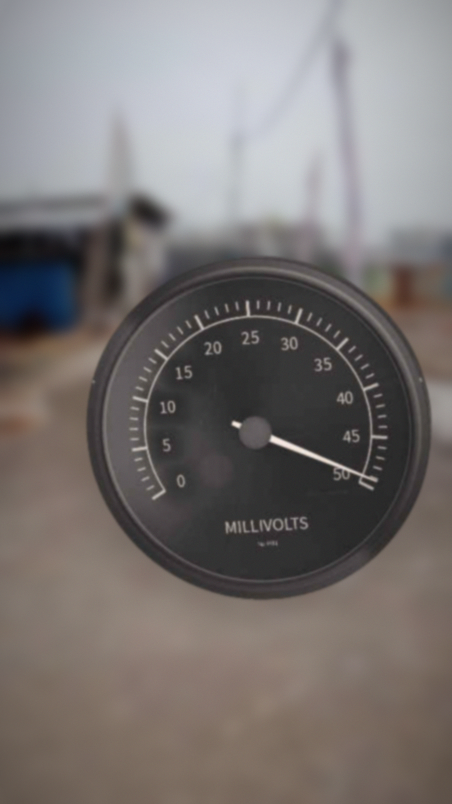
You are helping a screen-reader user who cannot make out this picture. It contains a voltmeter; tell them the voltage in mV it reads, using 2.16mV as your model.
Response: 49mV
